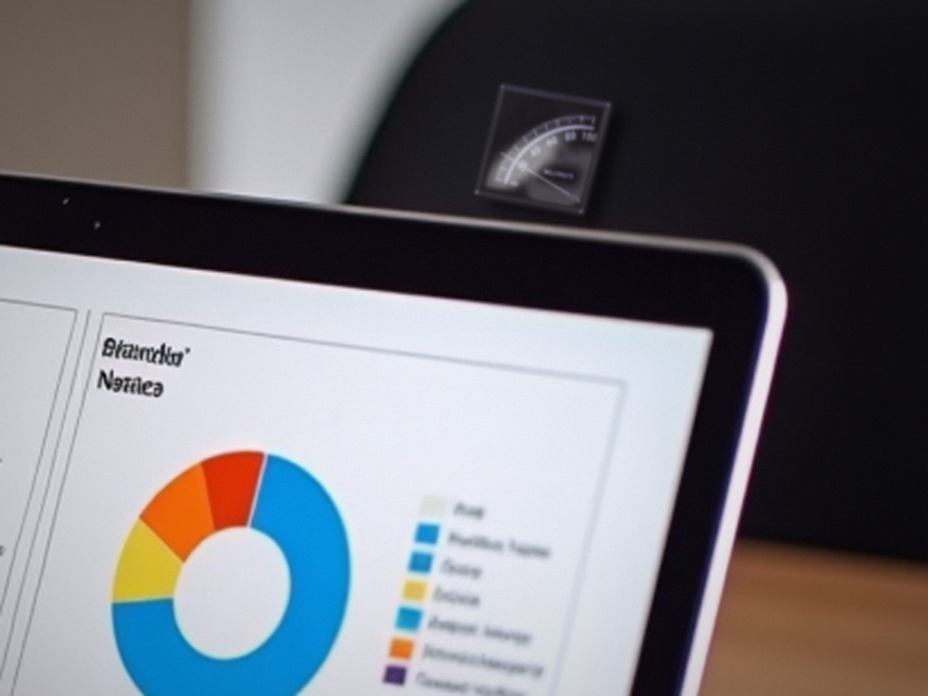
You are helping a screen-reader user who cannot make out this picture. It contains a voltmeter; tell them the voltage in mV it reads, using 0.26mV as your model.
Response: 20mV
